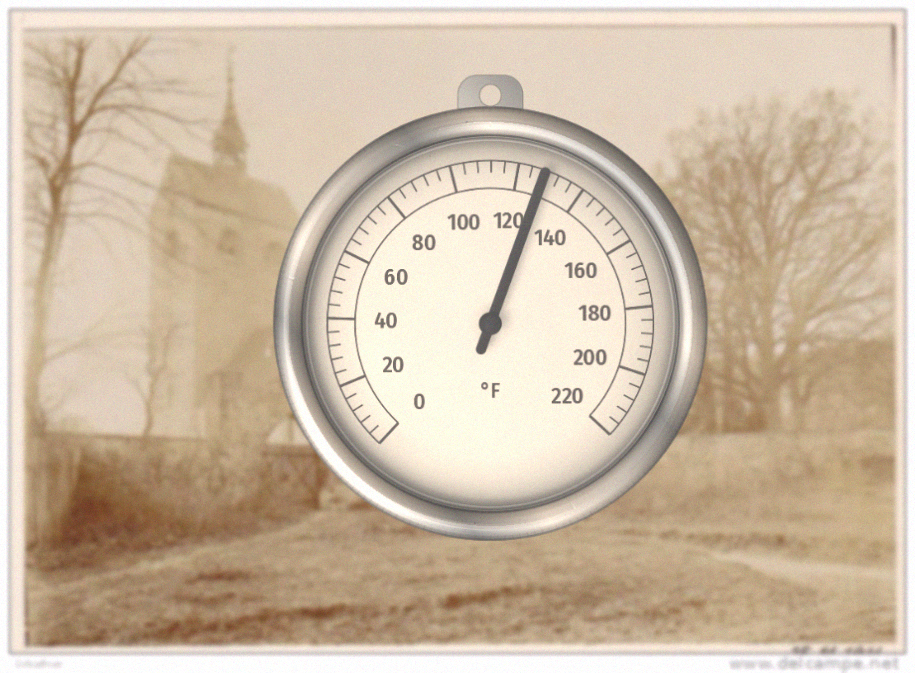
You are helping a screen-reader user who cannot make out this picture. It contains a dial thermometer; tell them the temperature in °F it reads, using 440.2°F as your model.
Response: 128°F
